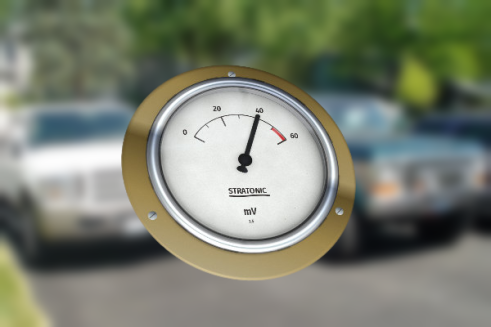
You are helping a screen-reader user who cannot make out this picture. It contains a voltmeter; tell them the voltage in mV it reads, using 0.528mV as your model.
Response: 40mV
